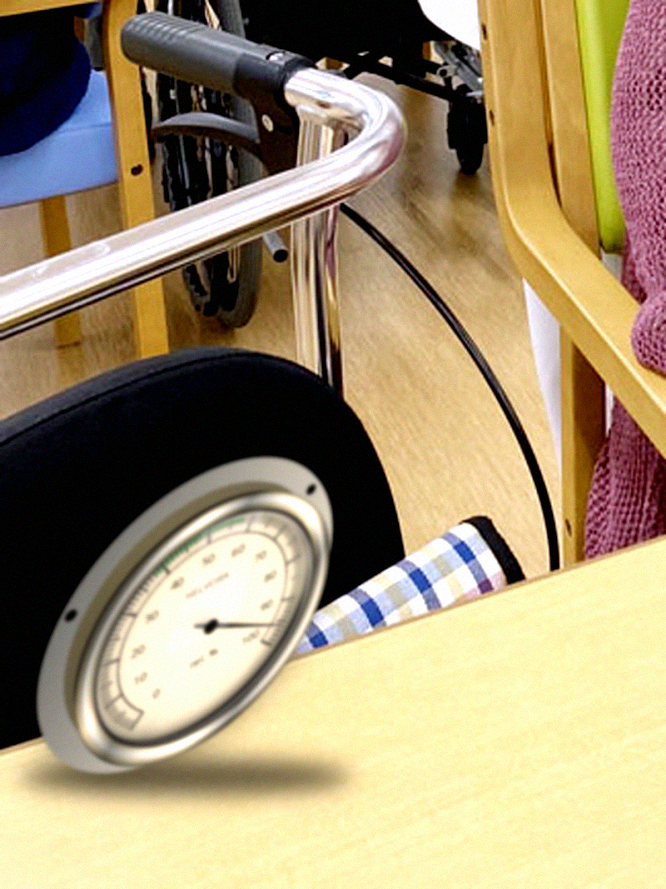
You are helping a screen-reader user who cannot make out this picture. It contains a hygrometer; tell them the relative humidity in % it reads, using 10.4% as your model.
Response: 95%
